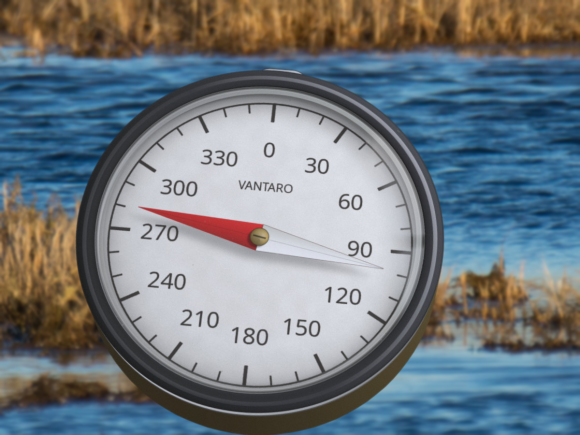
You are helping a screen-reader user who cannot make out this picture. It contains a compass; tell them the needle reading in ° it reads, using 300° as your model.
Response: 280°
